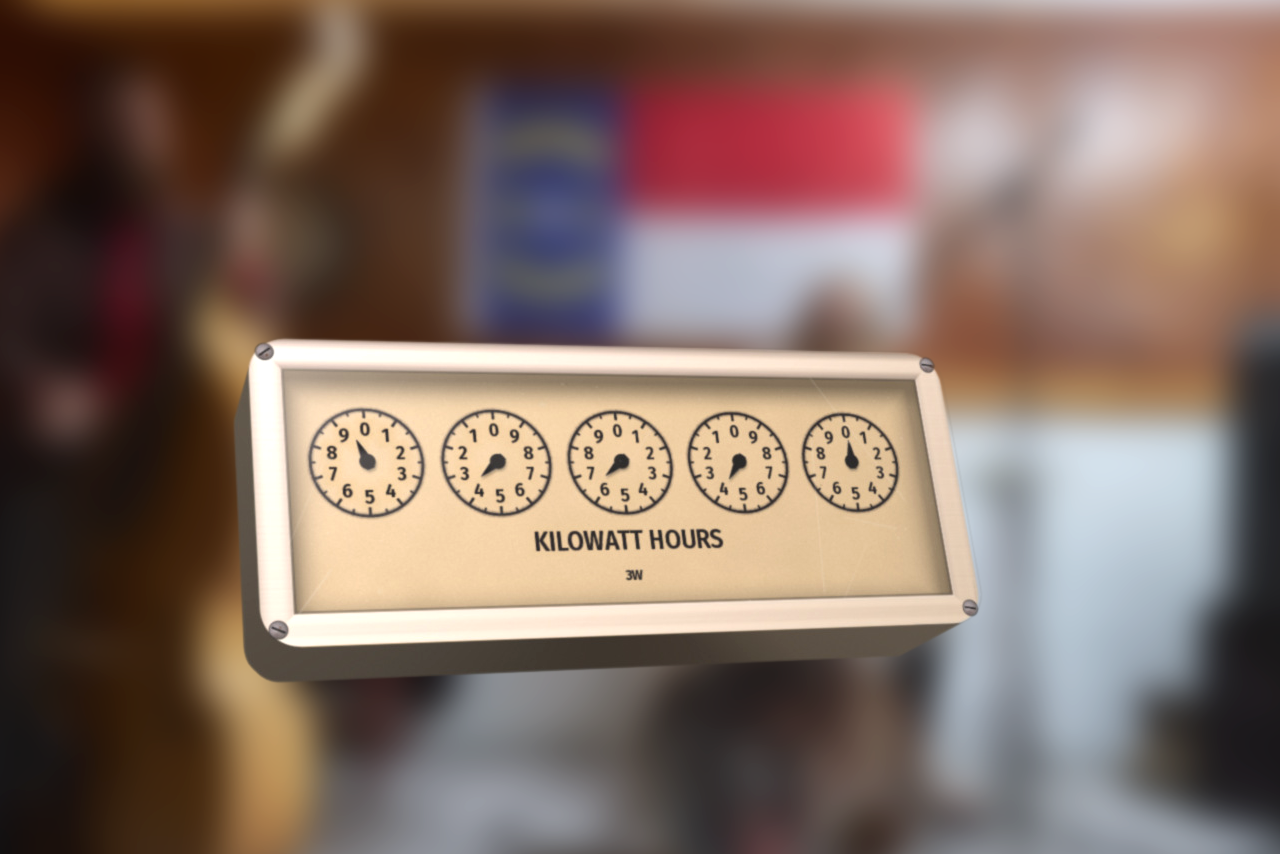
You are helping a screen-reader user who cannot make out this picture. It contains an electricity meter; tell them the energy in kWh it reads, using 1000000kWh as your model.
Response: 93640kWh
